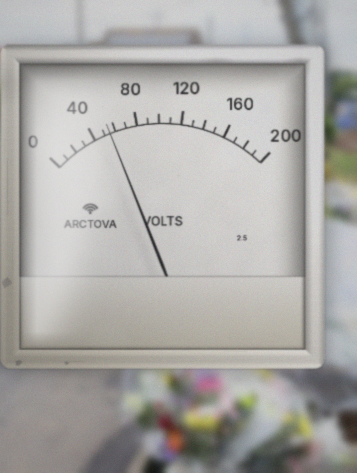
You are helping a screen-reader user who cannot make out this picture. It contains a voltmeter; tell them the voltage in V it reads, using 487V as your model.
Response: 55V
